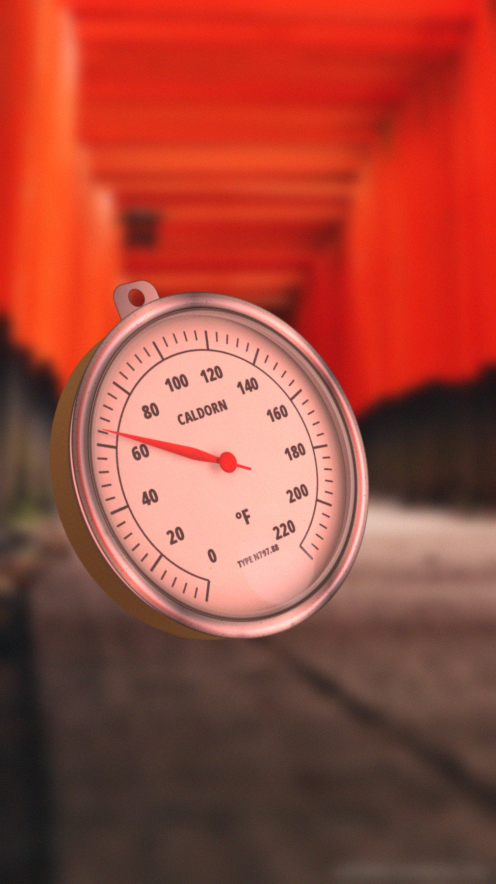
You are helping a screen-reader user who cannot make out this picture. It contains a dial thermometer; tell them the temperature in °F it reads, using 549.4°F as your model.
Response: 64°F
